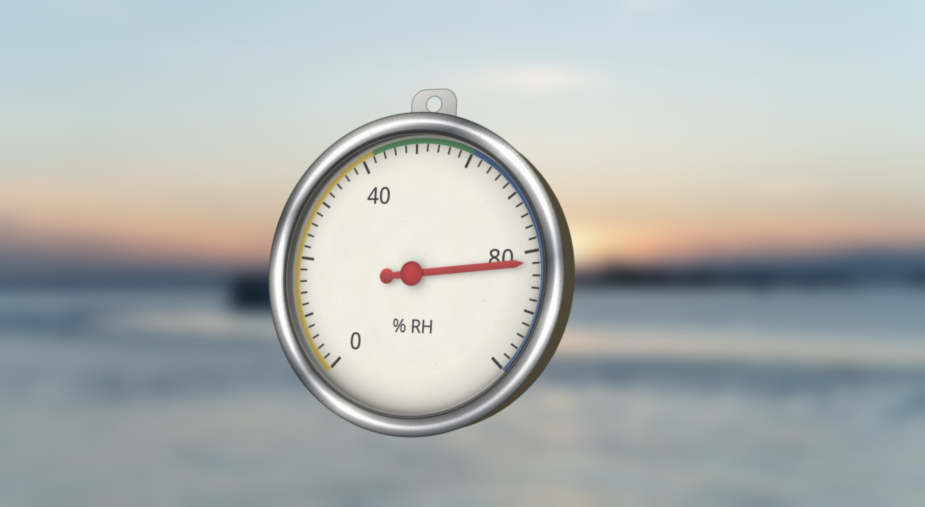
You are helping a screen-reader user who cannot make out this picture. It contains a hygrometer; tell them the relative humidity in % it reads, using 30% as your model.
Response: 82%
